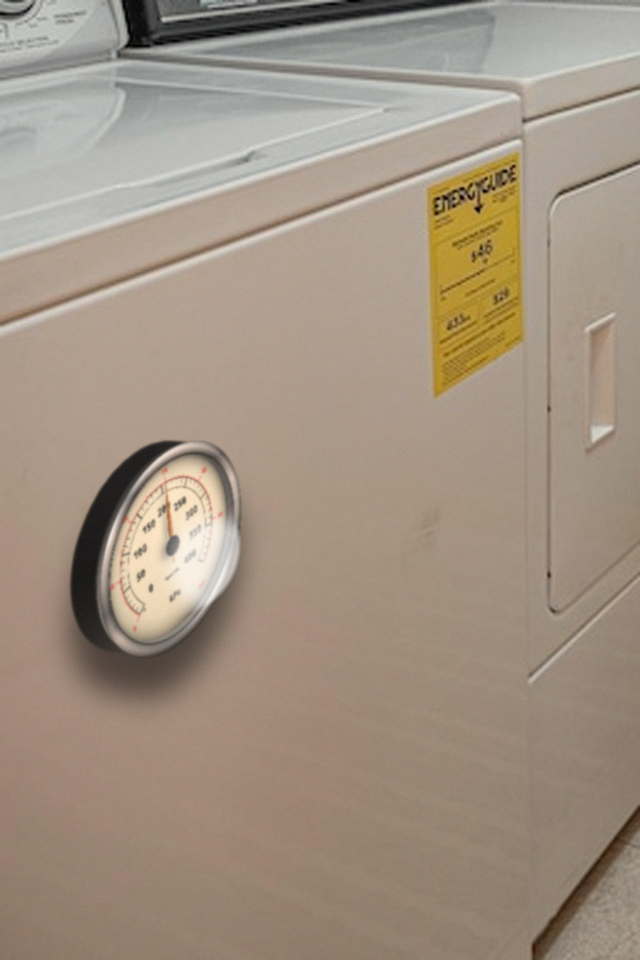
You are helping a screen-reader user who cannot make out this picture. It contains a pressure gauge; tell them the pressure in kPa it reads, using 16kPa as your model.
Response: 200kPa
